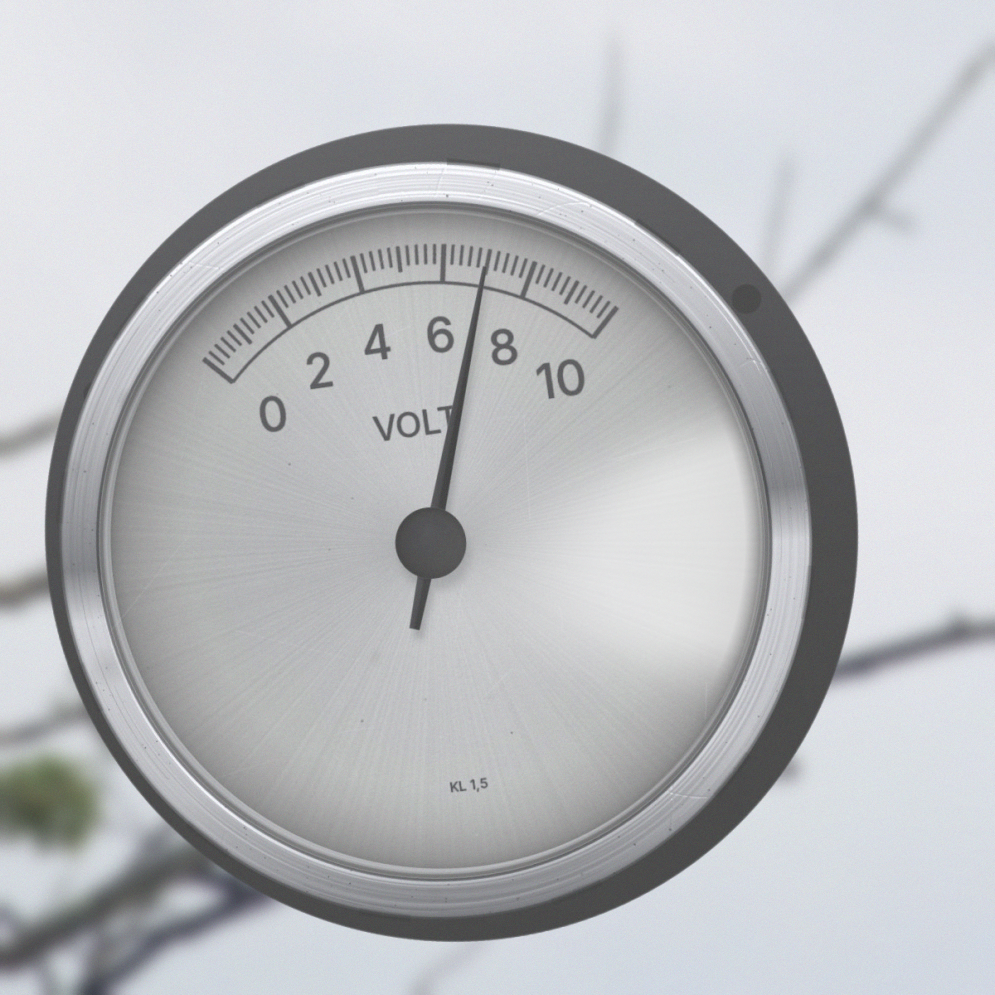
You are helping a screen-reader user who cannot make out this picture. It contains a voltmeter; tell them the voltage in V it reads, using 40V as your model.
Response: 7V
